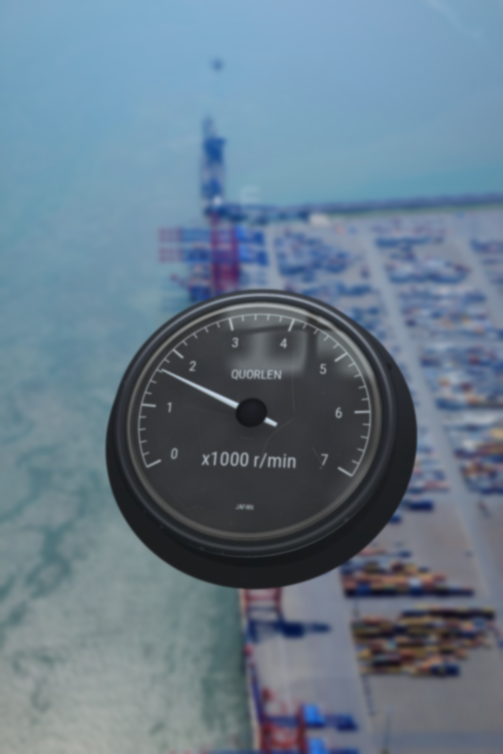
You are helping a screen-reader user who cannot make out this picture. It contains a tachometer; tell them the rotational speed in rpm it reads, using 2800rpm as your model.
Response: 1600rpm
